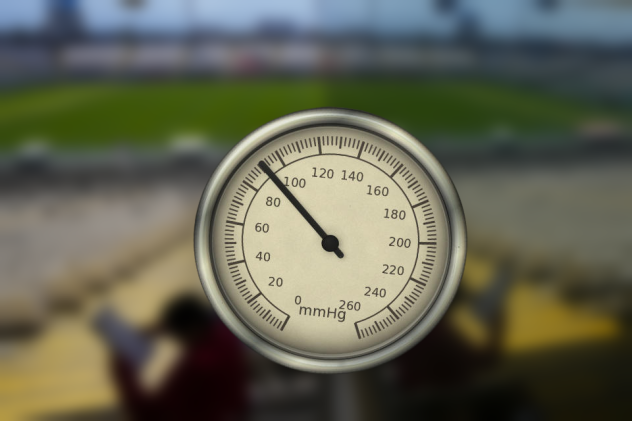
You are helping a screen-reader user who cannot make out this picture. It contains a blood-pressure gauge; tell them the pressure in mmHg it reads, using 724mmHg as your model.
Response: 92mmHg
